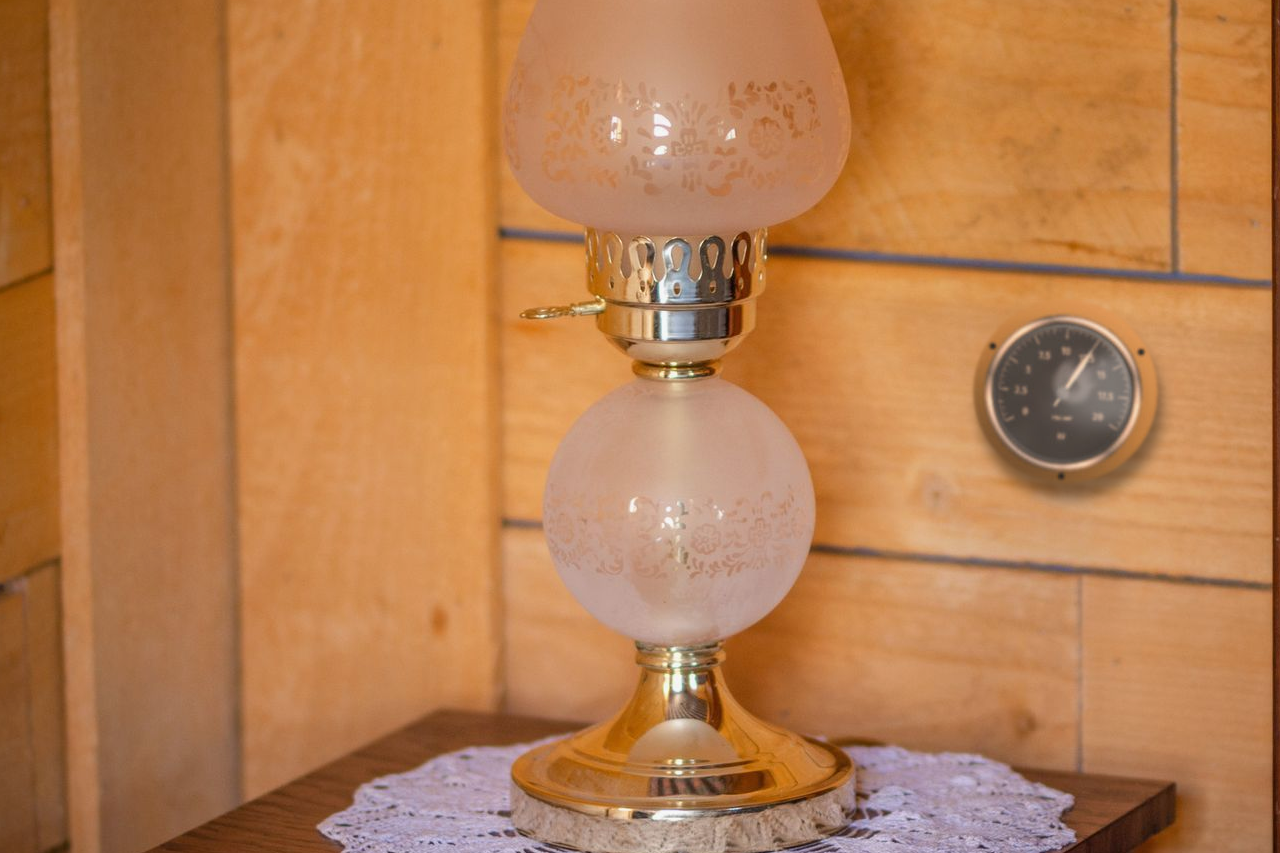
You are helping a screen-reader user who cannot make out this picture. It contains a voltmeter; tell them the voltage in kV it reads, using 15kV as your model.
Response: 12.5kV
